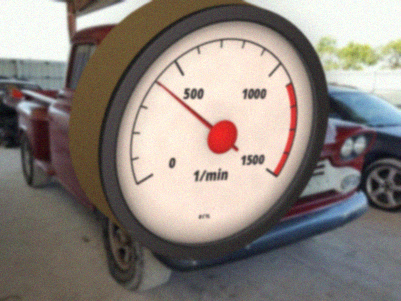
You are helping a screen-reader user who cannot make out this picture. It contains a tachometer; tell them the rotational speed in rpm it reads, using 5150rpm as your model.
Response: 400rpm
